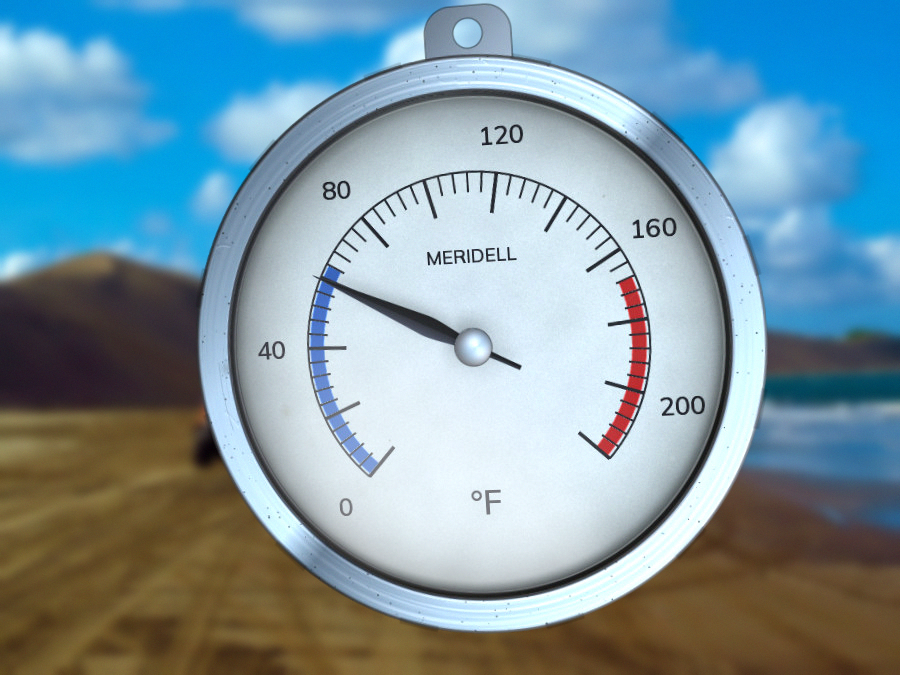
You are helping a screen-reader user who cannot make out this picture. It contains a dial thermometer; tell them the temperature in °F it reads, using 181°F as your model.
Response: 60°F
